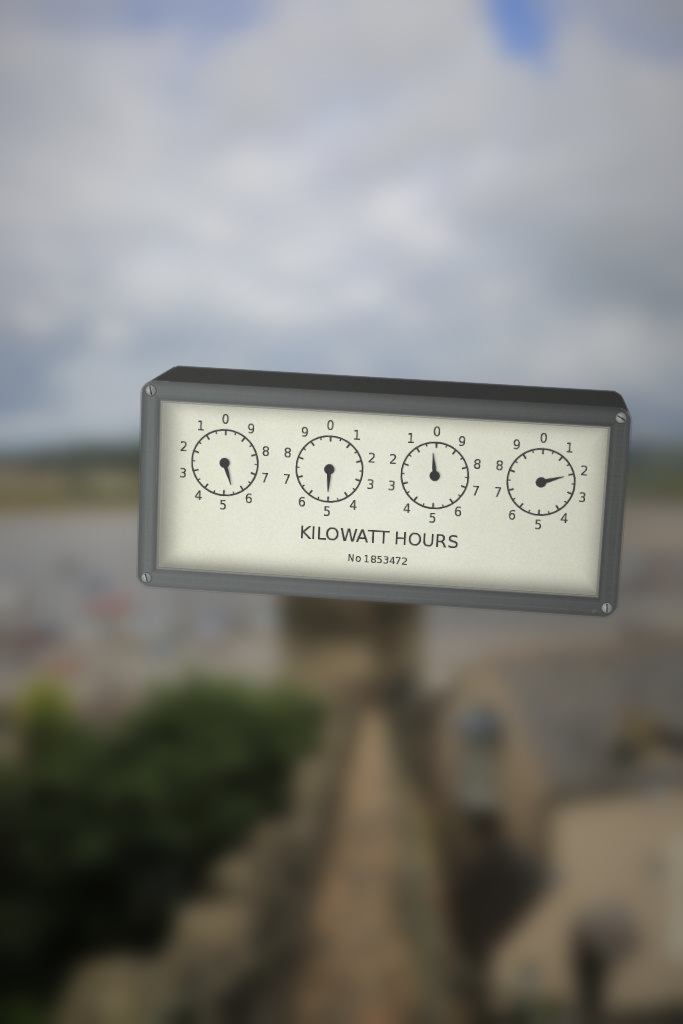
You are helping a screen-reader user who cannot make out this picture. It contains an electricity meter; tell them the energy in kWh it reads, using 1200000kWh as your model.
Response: 5502kWh
